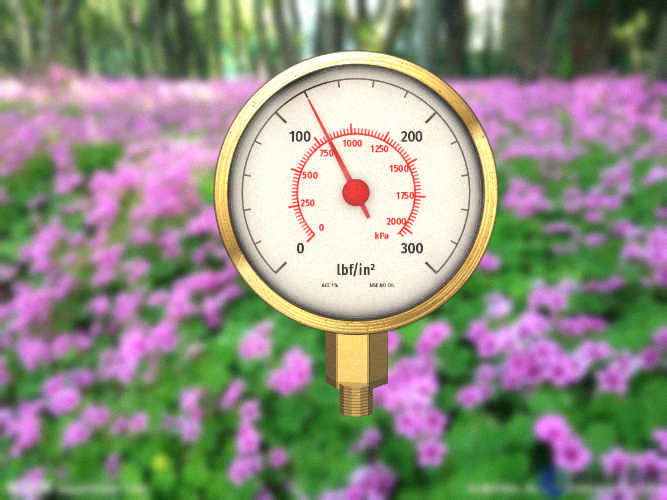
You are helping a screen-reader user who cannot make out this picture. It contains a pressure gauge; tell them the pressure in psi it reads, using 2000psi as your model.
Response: 120psi
